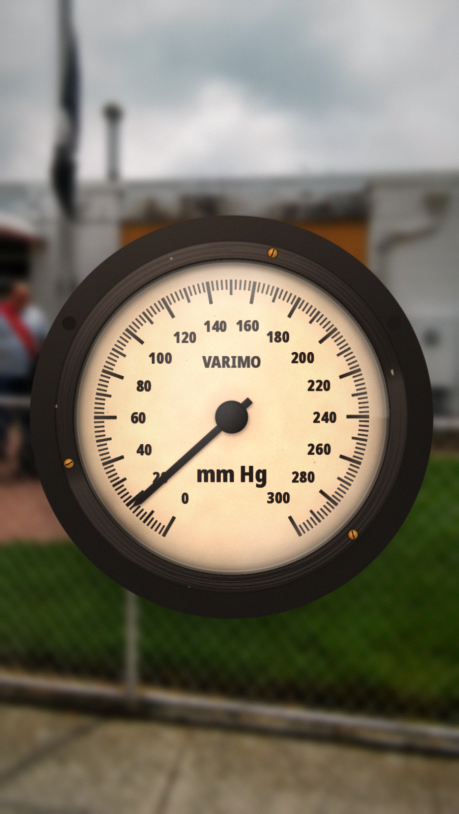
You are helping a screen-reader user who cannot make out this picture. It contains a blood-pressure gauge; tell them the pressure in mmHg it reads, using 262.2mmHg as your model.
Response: 18mmHg
